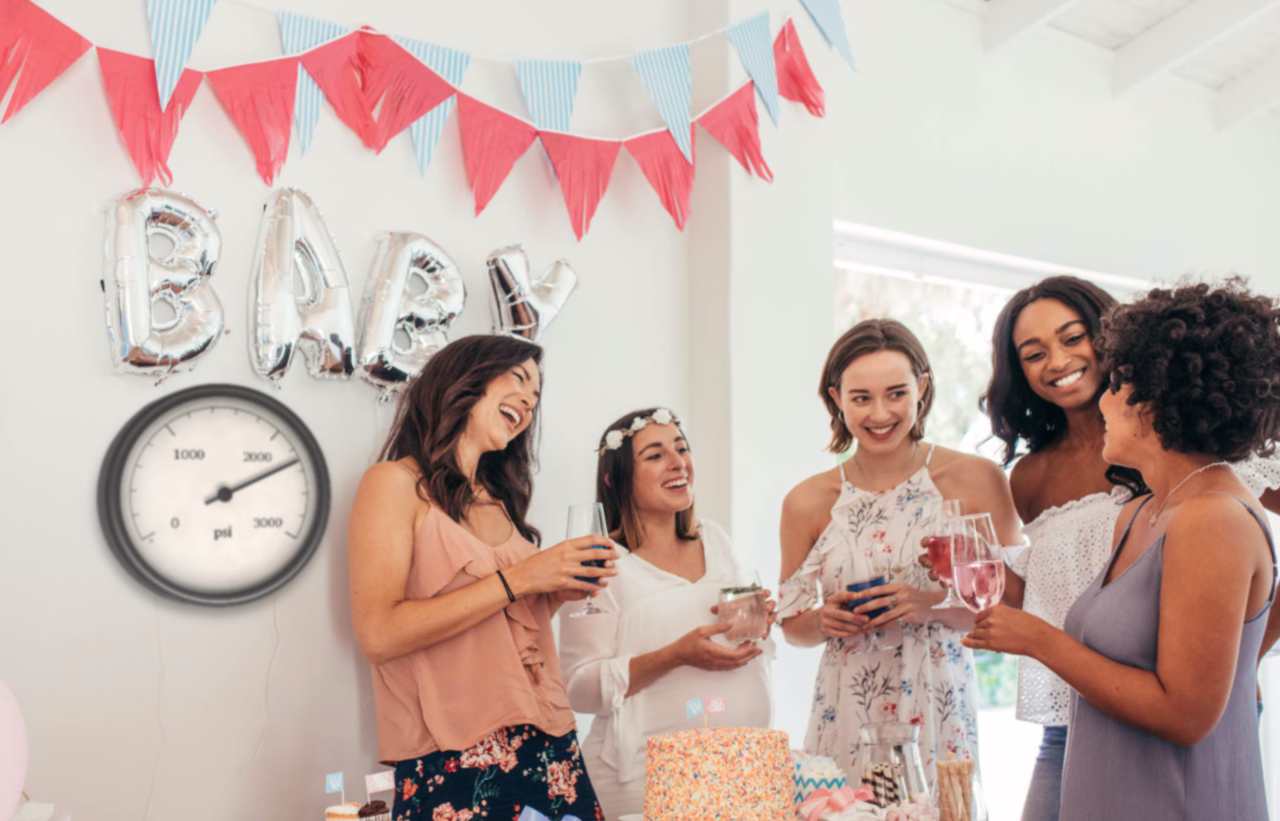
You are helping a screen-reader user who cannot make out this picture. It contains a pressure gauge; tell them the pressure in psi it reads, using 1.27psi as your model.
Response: 2300psi
